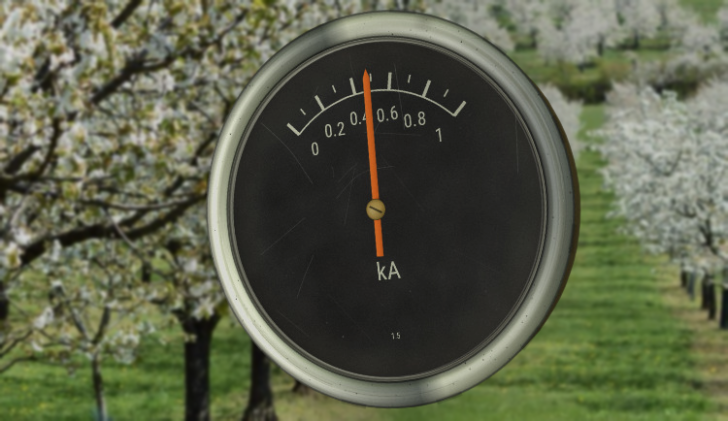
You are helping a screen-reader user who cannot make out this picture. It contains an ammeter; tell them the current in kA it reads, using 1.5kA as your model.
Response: 0.5kA
